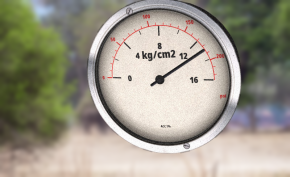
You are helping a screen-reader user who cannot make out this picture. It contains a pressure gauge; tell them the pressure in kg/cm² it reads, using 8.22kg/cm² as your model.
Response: 13kg/cm²
